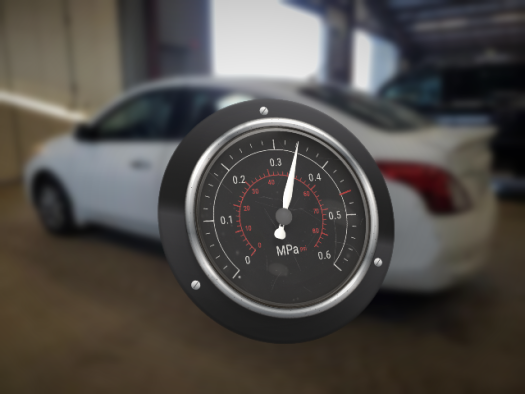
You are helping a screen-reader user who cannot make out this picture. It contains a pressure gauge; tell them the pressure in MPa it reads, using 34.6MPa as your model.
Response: 0.34MPa
